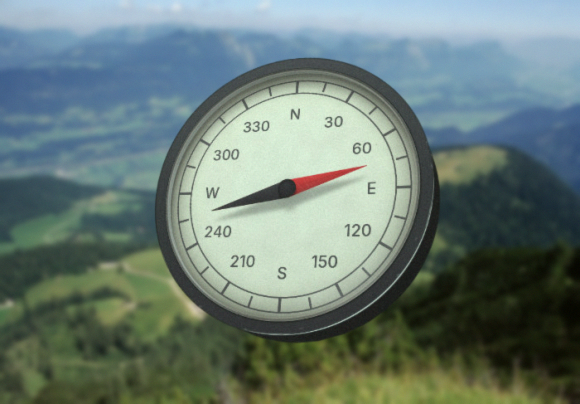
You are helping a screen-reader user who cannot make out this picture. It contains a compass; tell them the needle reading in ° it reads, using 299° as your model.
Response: 75°
